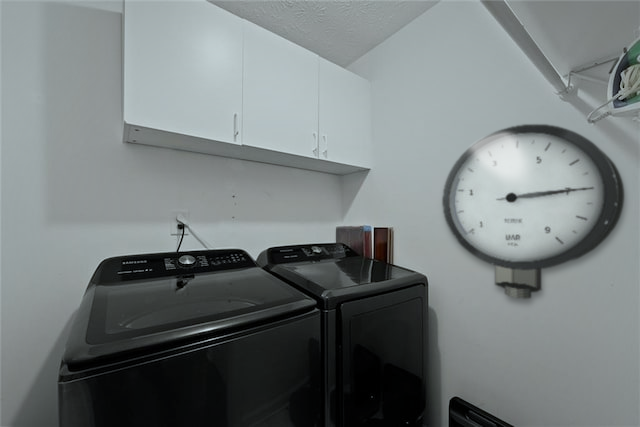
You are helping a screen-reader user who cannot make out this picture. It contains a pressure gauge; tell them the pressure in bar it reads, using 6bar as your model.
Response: 7bar
